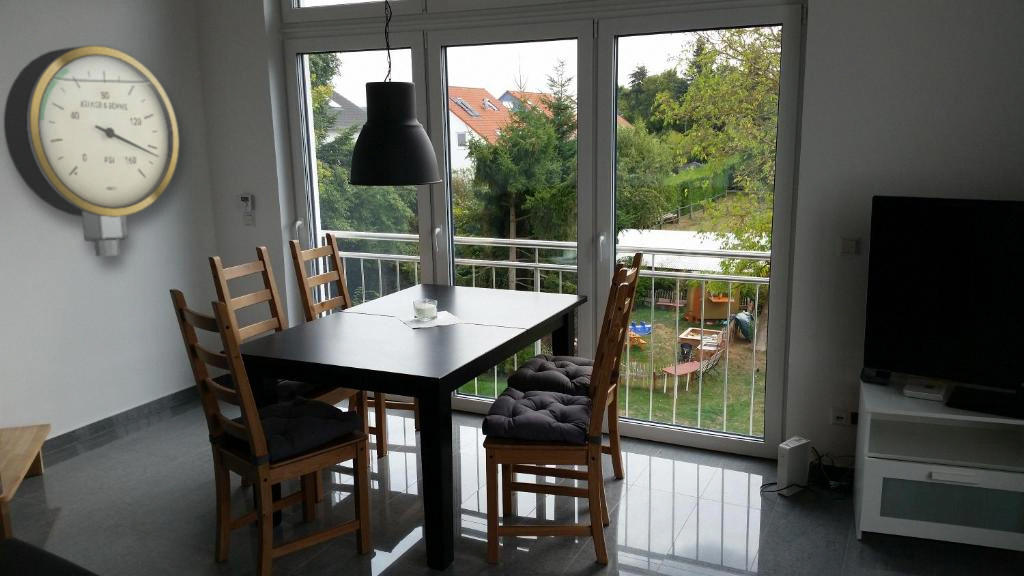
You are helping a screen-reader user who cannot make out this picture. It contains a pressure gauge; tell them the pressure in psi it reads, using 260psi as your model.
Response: 145psi
